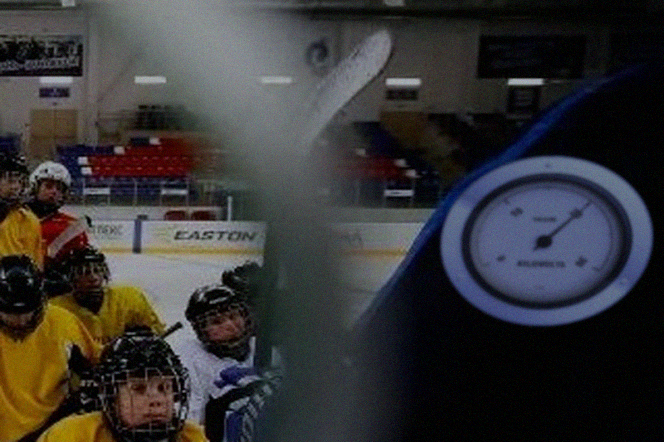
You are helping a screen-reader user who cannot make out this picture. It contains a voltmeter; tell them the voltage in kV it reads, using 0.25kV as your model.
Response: 20kV
